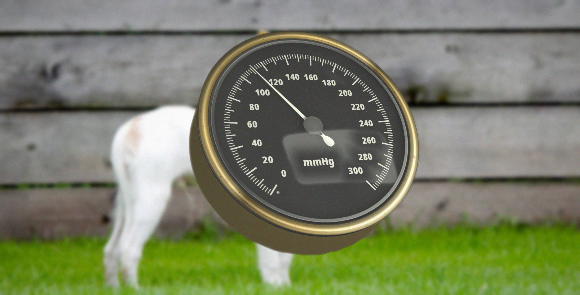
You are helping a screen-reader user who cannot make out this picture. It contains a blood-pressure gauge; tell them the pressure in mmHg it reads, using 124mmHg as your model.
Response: 110mmHg
